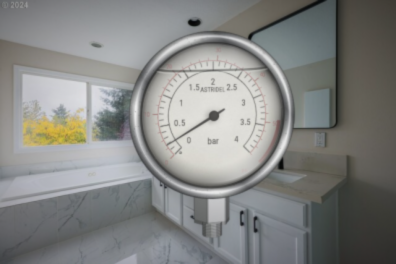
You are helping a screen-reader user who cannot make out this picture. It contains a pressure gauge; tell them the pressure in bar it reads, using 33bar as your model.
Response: 0.2bar
